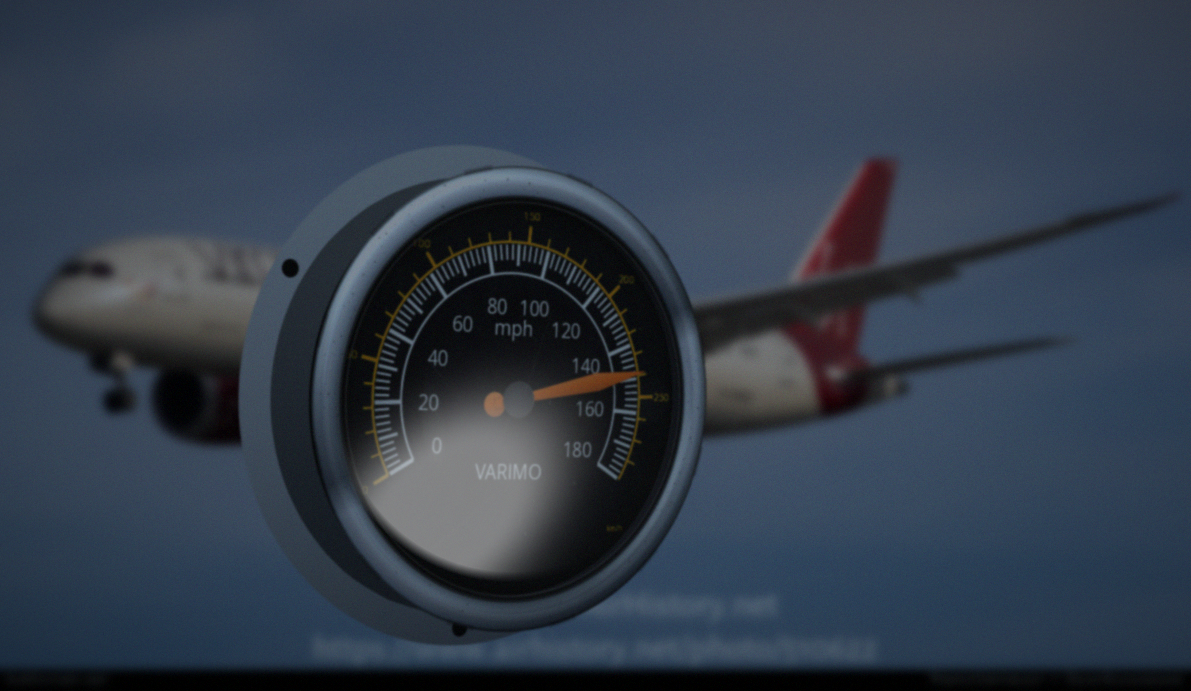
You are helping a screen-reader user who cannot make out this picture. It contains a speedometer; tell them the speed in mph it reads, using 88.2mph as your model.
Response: 148mph
